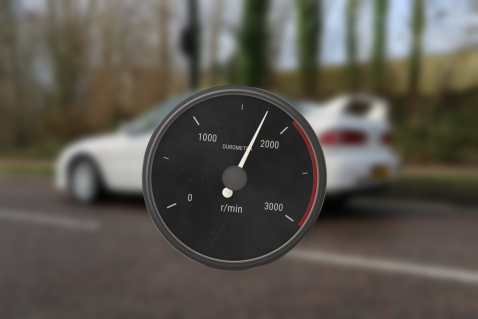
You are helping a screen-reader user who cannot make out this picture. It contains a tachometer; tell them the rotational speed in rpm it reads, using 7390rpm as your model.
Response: 1750rpm
